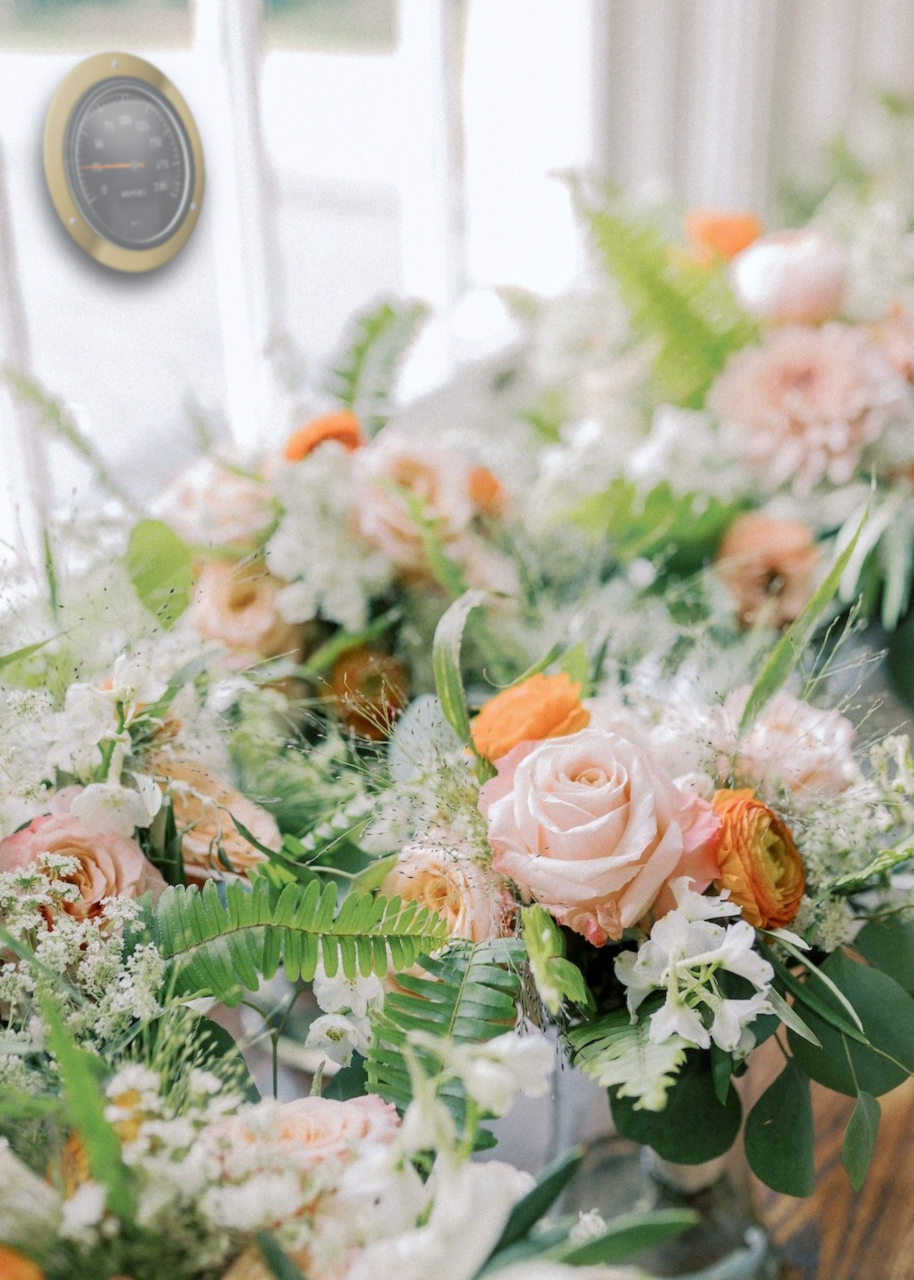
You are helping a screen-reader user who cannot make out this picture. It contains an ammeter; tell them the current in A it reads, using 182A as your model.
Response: 25A
